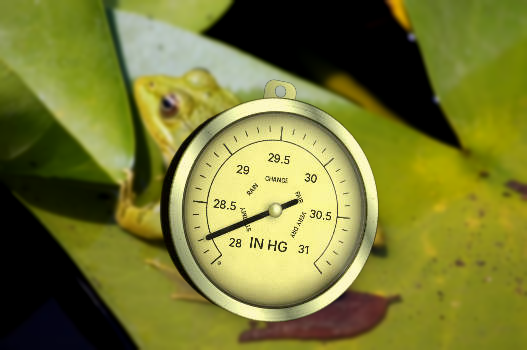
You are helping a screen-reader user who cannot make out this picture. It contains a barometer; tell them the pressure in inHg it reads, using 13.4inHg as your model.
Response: 28.2inHg
